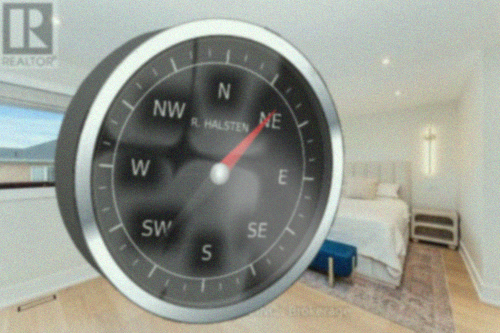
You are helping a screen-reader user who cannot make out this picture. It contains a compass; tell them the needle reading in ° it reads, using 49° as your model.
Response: 40°
